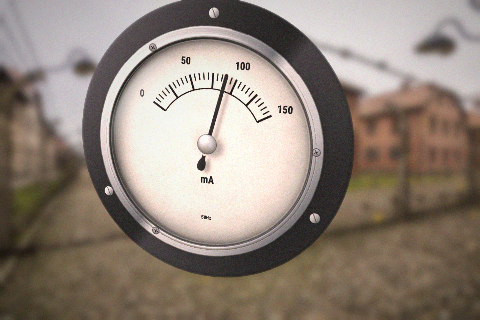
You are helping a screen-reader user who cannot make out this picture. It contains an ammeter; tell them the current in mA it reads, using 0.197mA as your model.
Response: 90mA
